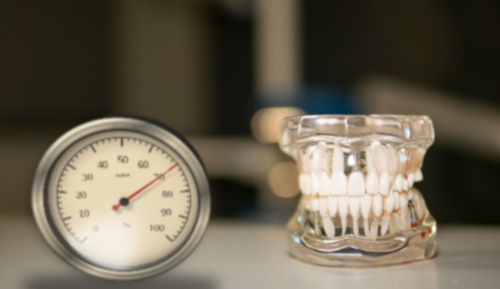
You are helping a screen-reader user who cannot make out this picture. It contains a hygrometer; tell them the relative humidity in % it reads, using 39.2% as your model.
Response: 70%
